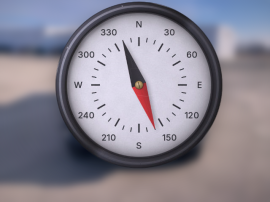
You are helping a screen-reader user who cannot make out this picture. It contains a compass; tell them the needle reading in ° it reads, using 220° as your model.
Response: 160°
